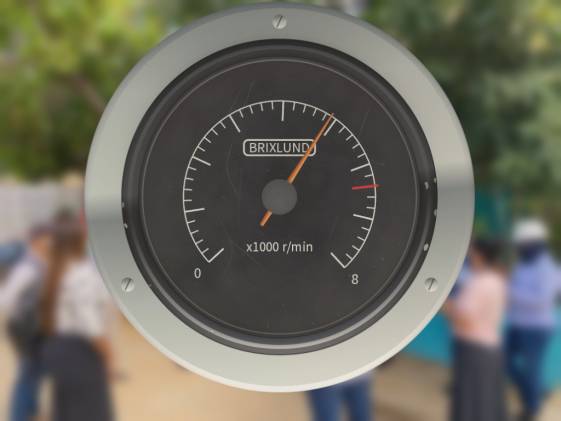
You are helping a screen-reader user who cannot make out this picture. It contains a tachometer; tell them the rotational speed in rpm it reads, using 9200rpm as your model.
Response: 4900rpm
